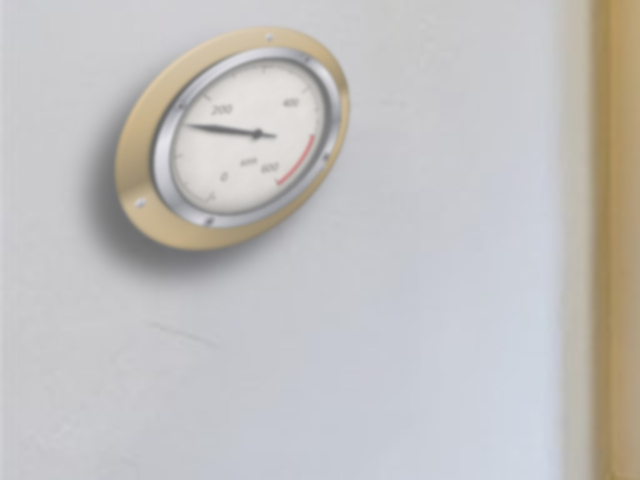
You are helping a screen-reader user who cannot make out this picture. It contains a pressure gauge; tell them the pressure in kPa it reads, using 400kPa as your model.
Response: 150kPa
